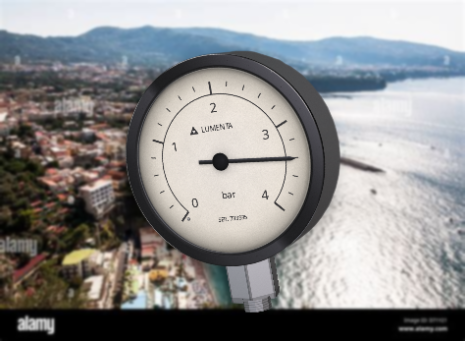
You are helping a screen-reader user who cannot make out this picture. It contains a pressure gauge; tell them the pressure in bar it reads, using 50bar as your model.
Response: 3.4bar
